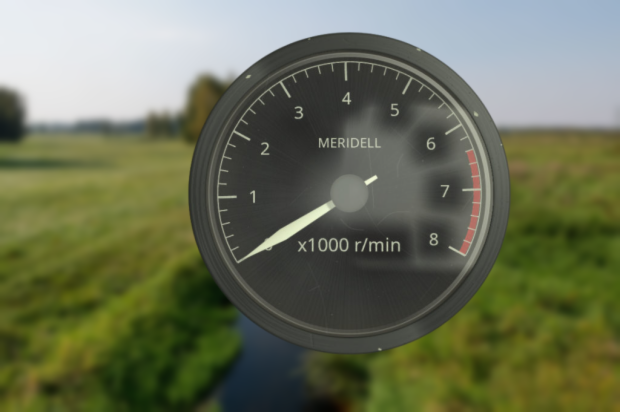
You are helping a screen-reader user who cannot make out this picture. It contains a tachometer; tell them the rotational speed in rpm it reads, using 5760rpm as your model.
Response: 0rpm
